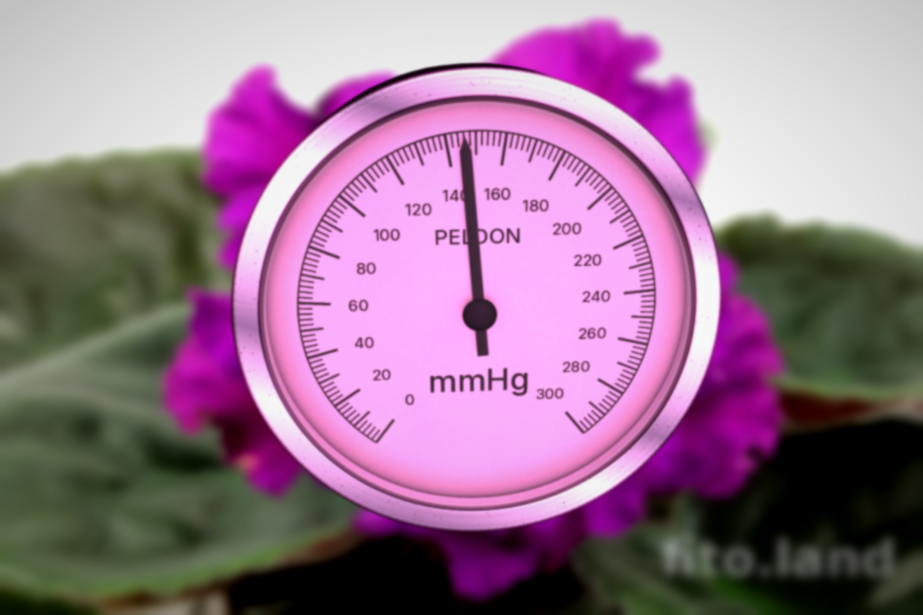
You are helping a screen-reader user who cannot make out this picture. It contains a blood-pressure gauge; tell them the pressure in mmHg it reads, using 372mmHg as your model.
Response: 146mmHg
